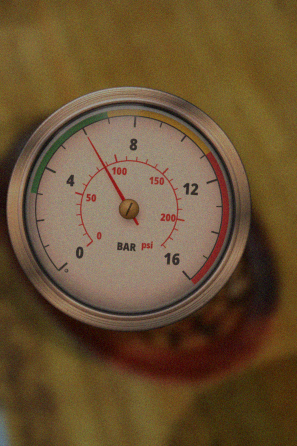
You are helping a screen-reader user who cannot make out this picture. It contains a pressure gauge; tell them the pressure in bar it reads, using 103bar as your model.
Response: 6bar
